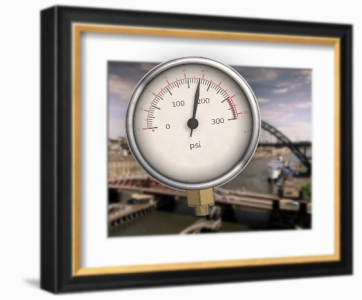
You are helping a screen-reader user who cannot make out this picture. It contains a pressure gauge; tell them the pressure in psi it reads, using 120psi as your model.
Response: 175psi
